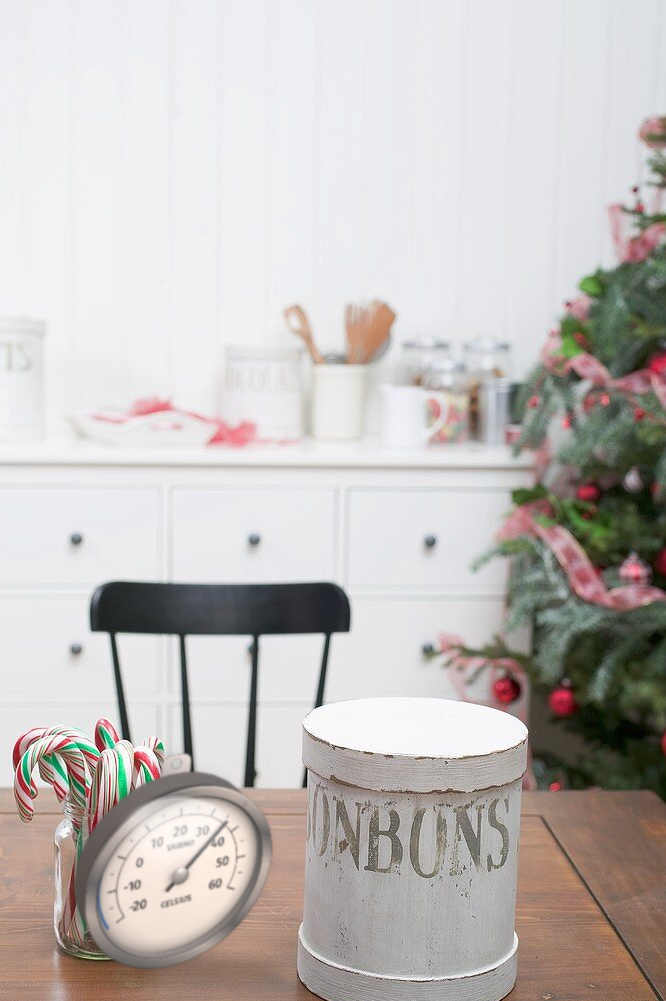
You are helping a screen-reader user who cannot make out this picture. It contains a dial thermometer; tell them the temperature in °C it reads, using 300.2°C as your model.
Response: 35°C
